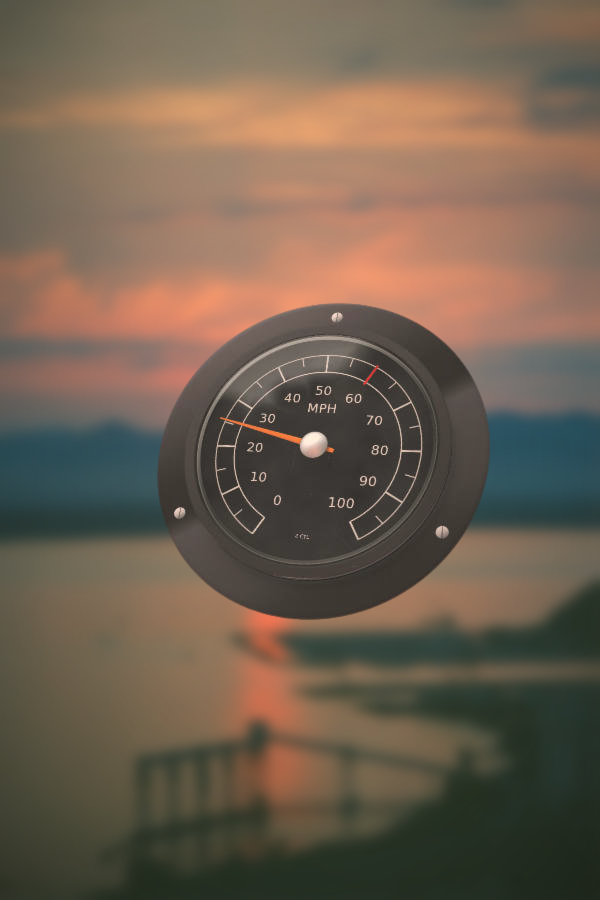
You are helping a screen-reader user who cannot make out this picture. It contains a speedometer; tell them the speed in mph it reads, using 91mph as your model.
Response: 25mph
